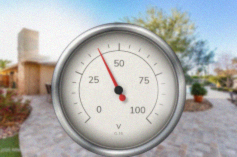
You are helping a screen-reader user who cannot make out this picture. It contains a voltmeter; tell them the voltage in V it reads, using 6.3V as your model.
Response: 40V
